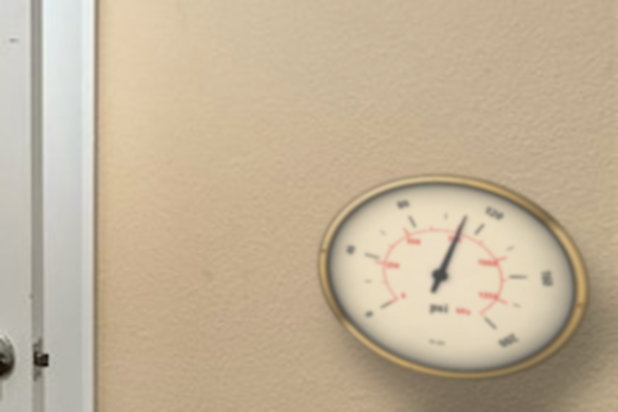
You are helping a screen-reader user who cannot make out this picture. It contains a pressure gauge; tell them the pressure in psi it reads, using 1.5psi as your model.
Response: 110psi
